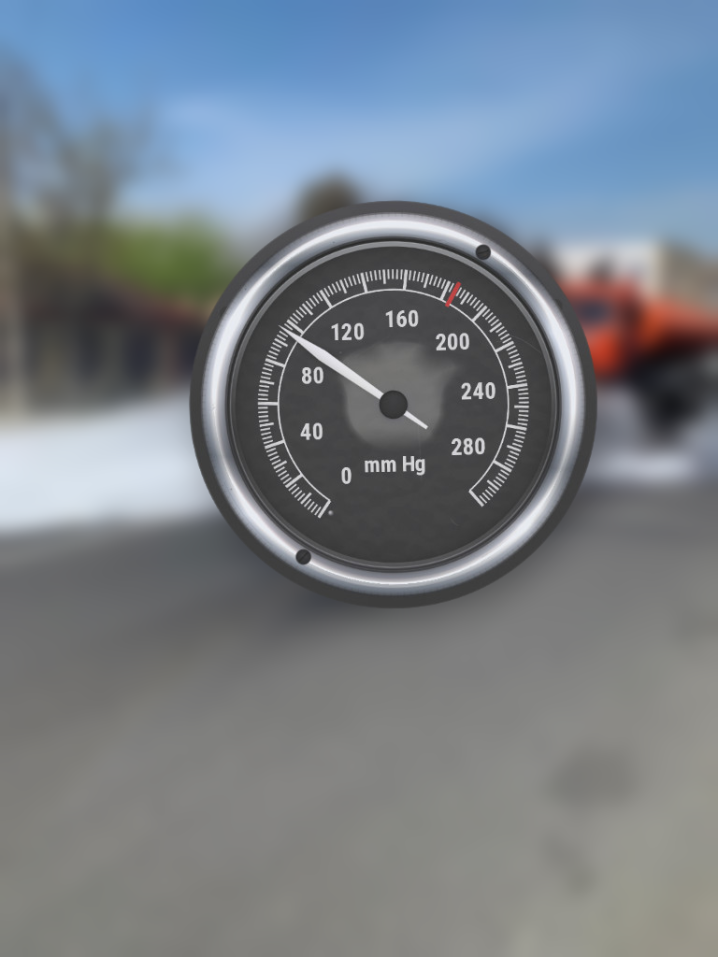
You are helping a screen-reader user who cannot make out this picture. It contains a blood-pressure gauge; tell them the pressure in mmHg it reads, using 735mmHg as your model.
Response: 96mmHg
